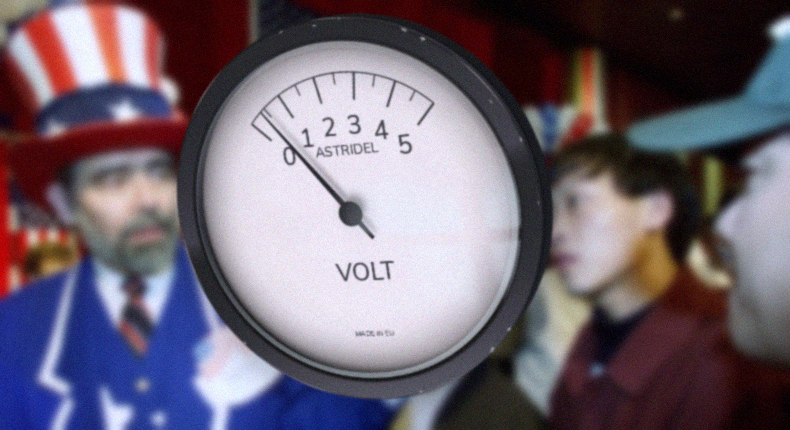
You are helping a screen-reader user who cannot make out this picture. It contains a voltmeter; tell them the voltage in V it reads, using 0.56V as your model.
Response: 0.5V
